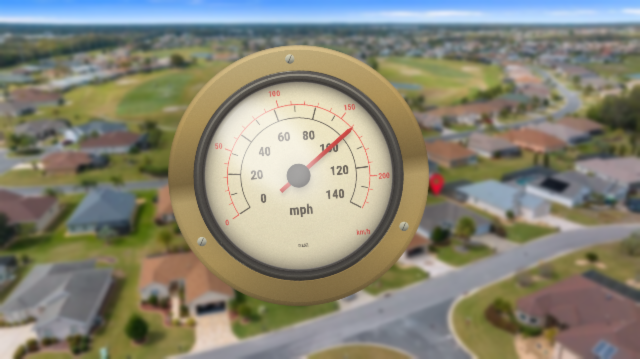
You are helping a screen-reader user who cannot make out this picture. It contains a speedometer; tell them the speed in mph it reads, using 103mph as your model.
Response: 100mph
